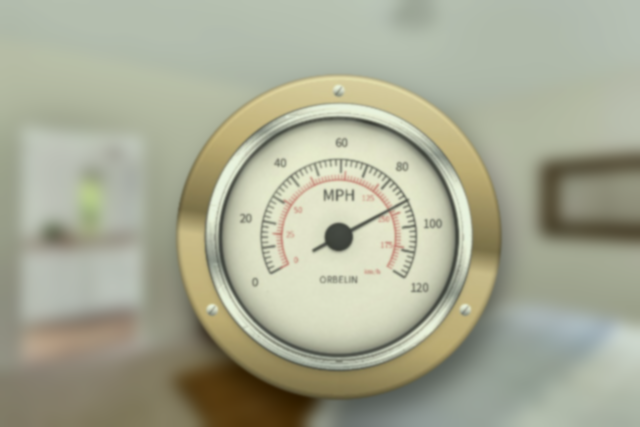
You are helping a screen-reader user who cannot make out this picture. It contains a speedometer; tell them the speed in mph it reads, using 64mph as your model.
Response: 90mph
